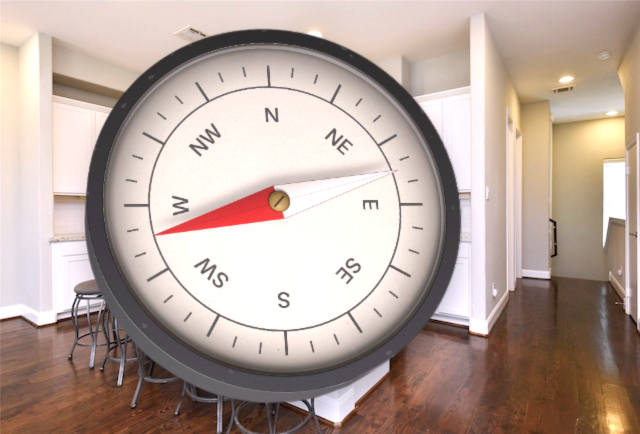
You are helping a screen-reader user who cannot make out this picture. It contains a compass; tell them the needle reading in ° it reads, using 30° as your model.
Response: 255°
